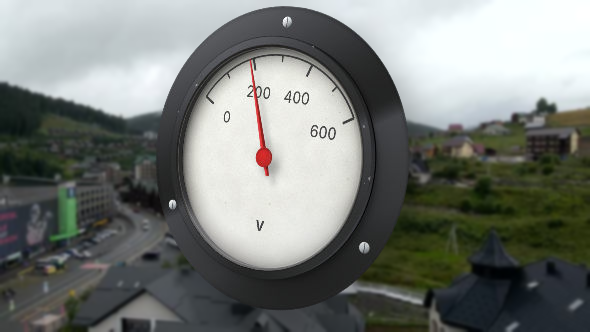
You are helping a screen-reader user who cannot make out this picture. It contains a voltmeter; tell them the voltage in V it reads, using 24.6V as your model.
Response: 200V
